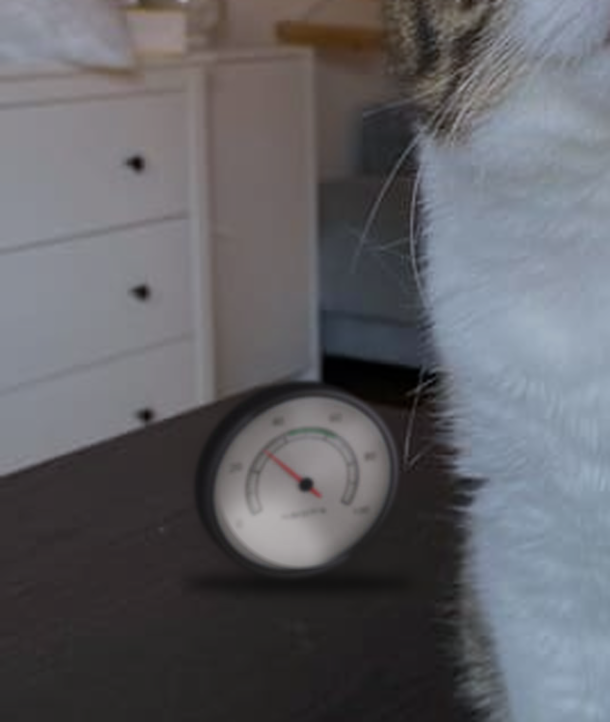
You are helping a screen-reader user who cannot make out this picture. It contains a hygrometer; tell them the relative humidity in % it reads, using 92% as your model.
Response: 30%
